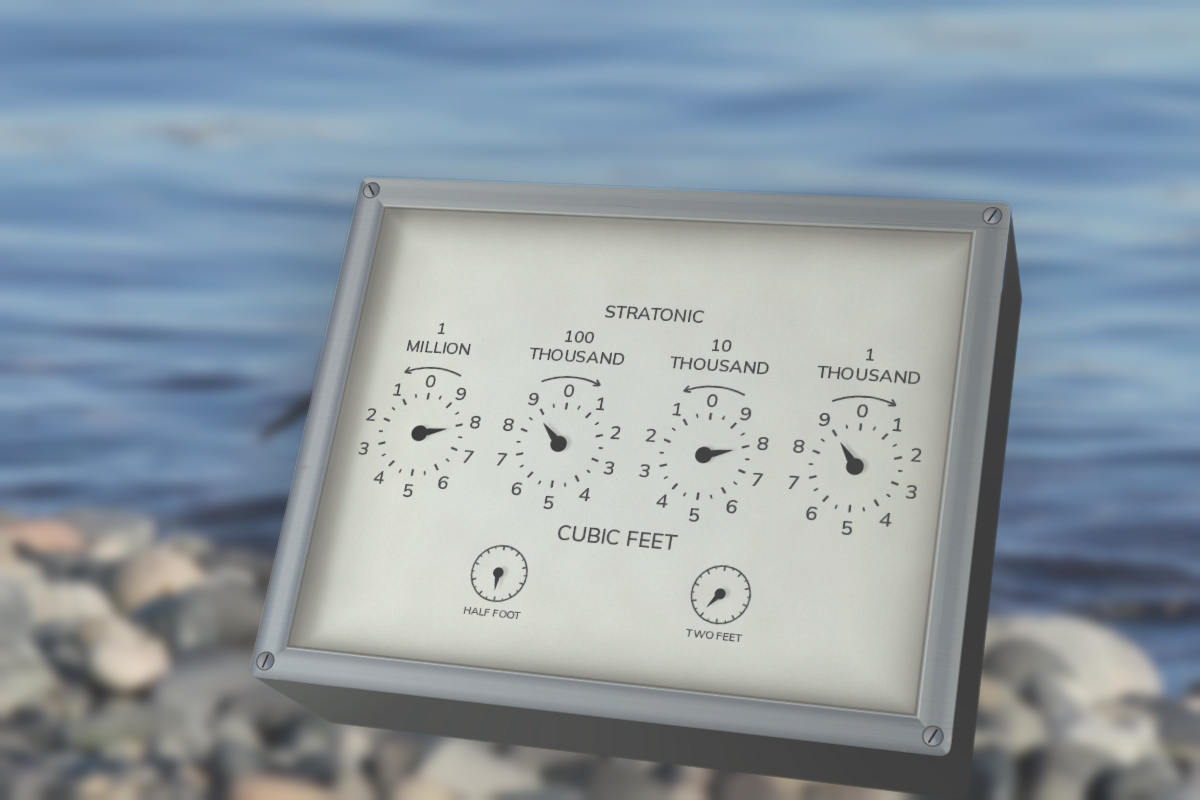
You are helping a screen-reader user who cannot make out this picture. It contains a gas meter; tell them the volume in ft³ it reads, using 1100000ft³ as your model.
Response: 787900ft³
